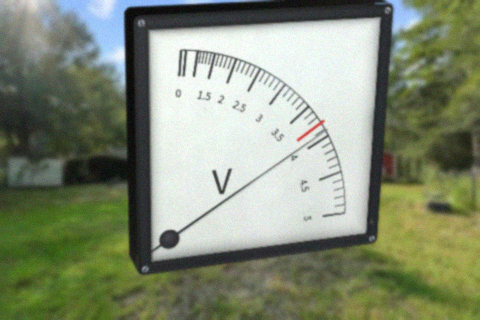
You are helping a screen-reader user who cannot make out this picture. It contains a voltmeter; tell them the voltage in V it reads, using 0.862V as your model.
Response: 3.9V
